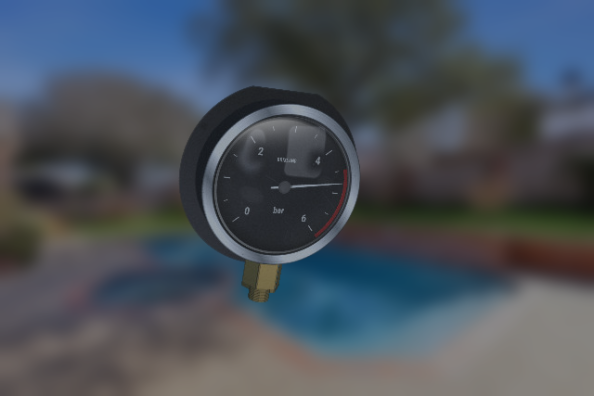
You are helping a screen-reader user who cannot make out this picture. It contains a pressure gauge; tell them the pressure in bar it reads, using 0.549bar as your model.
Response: 4.75bar
